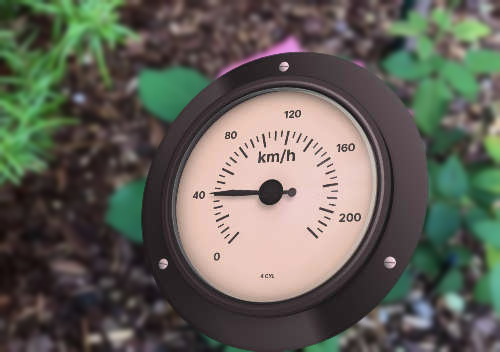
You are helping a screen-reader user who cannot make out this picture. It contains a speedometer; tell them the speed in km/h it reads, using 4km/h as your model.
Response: 40km/h
